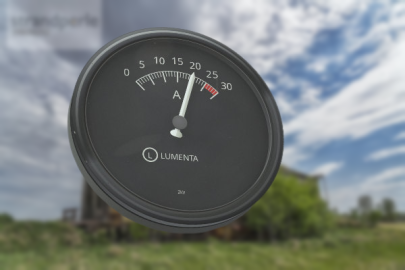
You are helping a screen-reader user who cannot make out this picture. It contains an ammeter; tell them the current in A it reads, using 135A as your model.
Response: 20A
